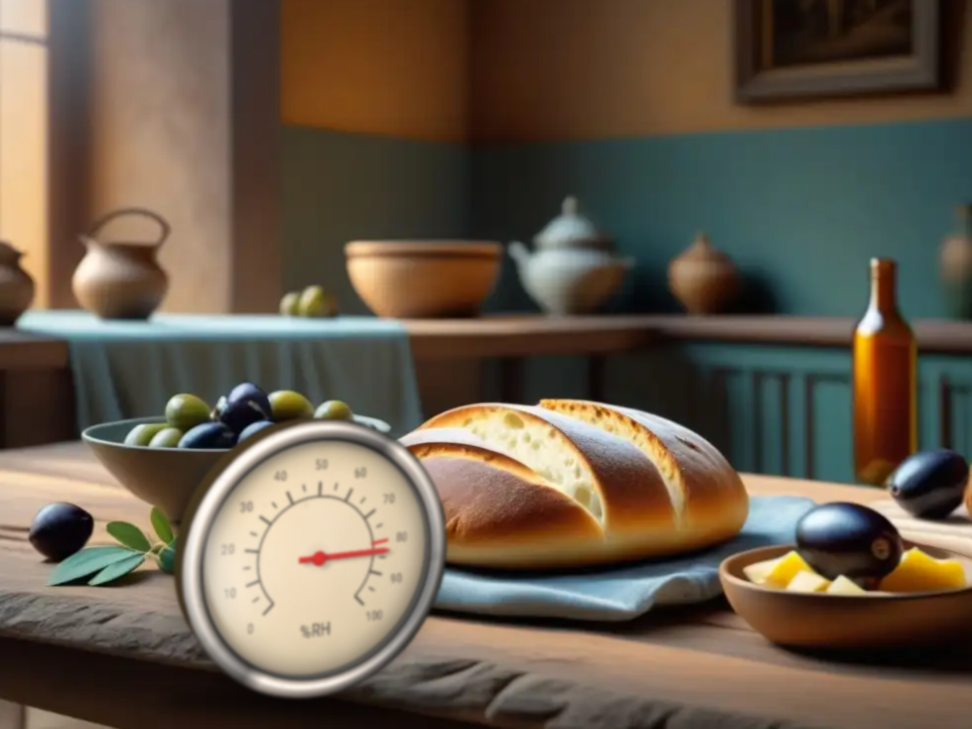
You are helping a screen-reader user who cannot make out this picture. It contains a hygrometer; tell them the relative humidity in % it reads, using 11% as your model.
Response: 82.5%
